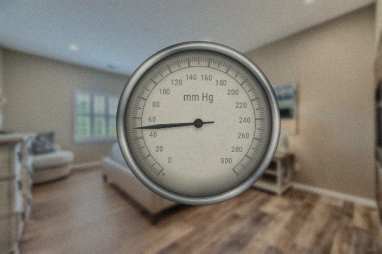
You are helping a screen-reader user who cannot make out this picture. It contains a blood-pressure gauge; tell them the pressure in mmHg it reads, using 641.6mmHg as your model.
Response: 50mmHg
